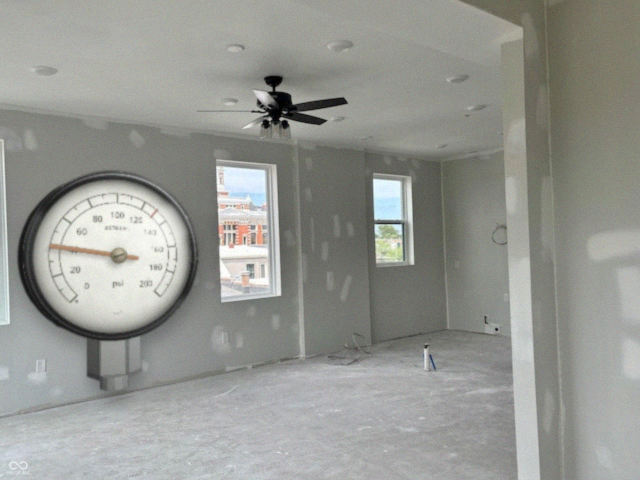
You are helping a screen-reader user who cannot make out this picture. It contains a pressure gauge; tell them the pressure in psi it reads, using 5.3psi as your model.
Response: 40psi
